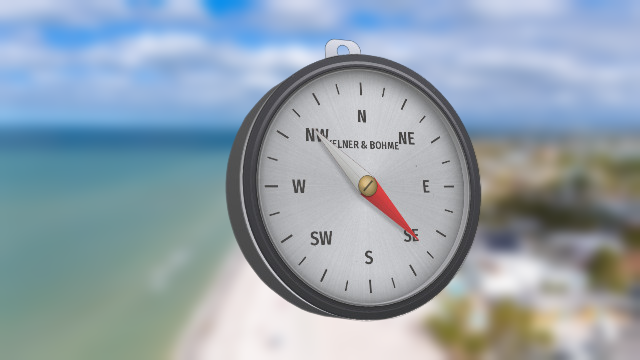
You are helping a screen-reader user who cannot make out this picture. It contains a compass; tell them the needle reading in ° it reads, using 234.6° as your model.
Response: 135°
